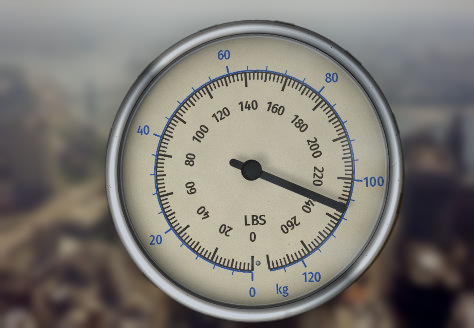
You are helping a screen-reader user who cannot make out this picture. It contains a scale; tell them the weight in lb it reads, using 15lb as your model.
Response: 234lb
